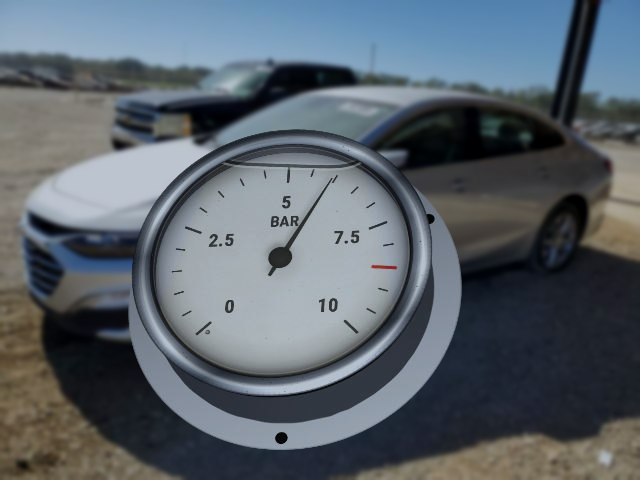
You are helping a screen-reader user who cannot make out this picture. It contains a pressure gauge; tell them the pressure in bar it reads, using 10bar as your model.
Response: 6bar
